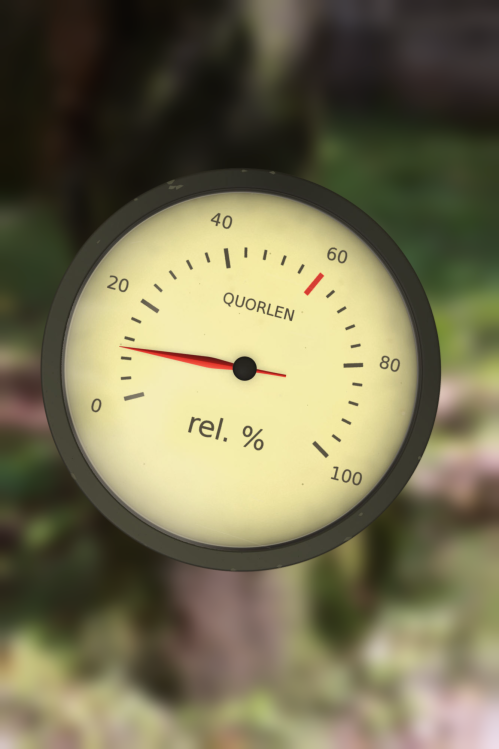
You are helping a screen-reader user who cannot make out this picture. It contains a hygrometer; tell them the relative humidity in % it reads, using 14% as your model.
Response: 10%
